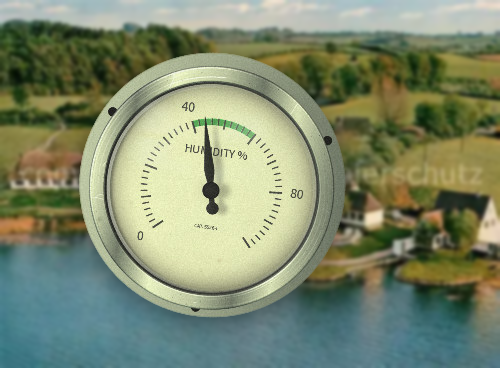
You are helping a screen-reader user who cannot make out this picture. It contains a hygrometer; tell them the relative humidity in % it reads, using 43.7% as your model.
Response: 44%
